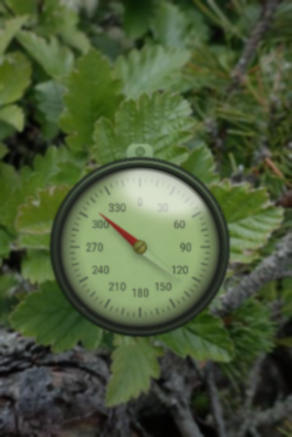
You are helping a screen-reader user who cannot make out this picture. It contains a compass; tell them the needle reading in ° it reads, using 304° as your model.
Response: 310°
